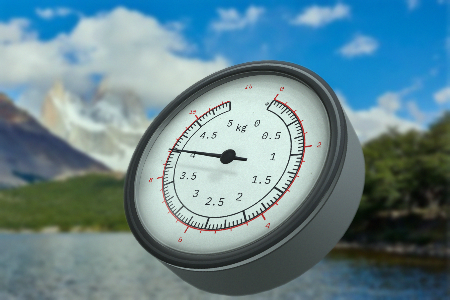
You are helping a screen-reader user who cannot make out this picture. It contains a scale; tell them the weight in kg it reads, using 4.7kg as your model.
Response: 4kg
